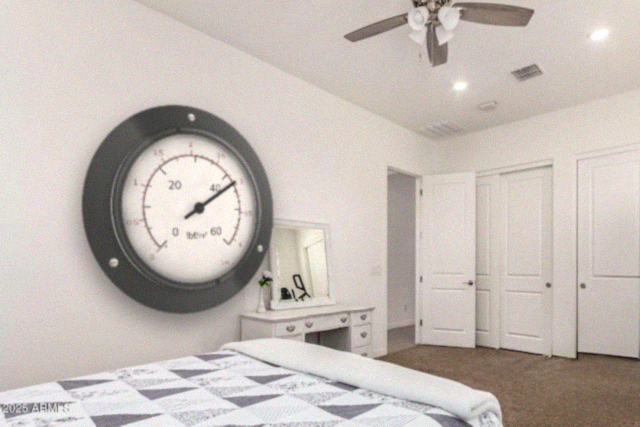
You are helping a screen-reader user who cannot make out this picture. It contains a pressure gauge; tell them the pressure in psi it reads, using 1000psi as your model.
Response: 42.5psi
